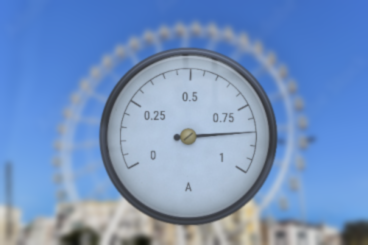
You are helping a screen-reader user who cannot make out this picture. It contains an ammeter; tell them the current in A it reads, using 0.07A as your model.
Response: 0.85A
